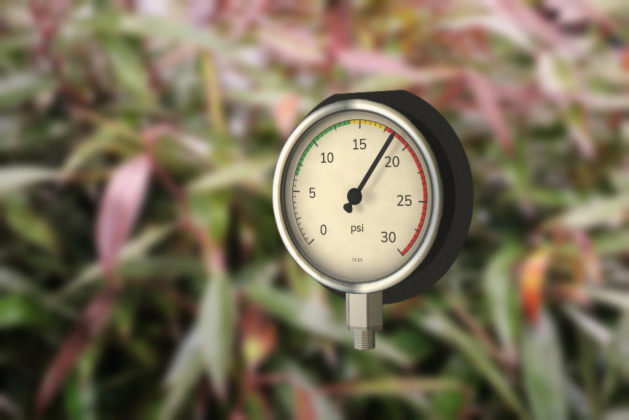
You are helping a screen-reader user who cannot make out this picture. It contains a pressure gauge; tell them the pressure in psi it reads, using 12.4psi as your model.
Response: 18.5psi
